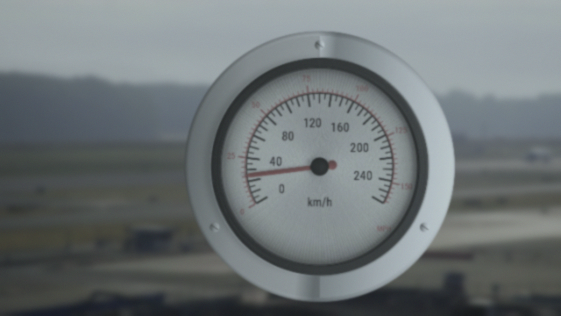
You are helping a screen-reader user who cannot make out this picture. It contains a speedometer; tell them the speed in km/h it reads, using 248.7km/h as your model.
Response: 25km/h
